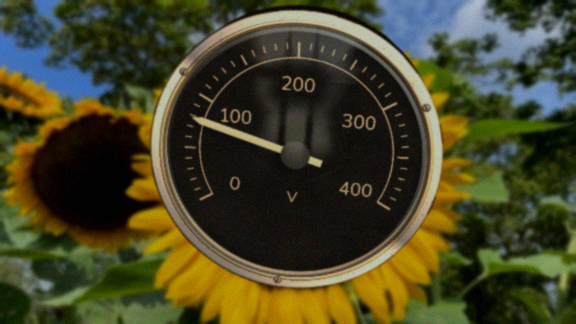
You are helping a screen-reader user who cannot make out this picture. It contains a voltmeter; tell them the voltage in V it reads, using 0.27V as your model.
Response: 80V
